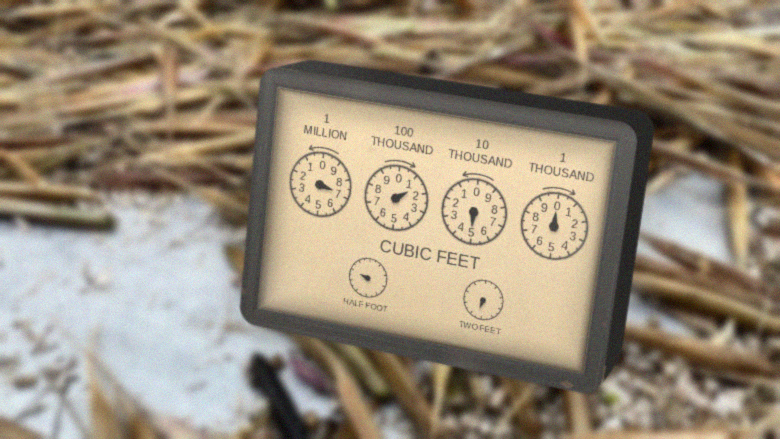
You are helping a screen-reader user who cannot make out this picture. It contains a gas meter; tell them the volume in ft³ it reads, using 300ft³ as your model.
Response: 715000ft³
